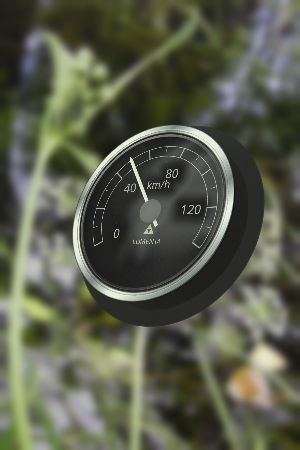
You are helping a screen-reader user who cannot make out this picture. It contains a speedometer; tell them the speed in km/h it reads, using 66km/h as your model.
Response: 50km/h
